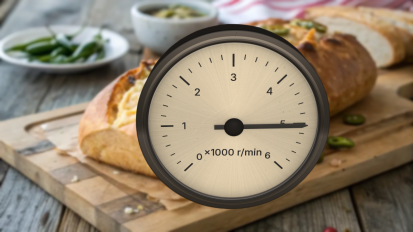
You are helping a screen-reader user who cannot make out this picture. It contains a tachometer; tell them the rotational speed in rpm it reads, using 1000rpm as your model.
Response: 5000rpm
